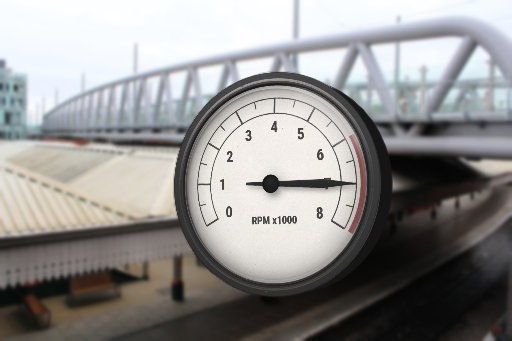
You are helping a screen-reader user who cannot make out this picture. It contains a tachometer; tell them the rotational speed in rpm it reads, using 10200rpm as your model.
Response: 7000rpm
